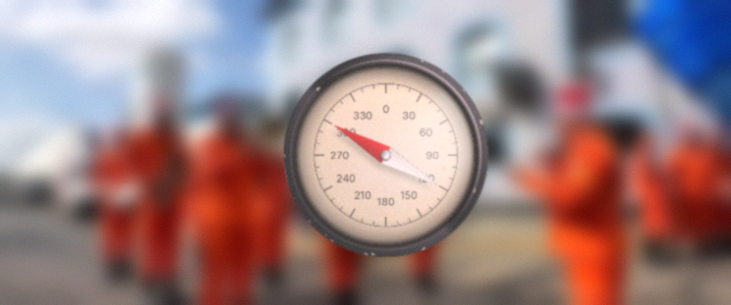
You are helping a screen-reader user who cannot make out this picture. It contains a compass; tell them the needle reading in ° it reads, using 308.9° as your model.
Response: 300°
